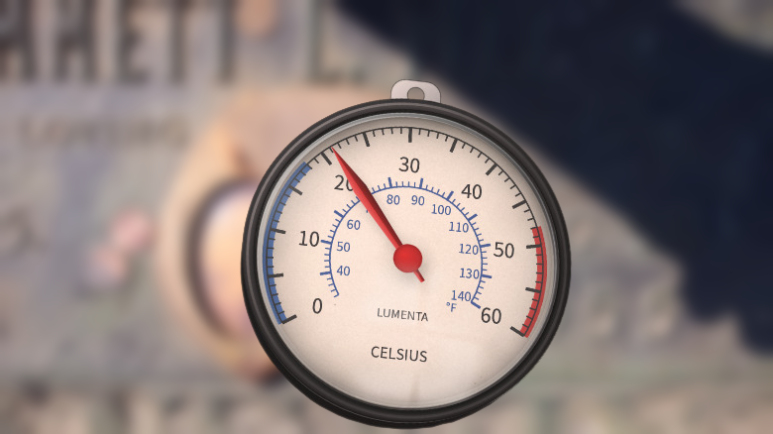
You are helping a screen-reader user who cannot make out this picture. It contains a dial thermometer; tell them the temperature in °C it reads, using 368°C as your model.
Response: 21°C
